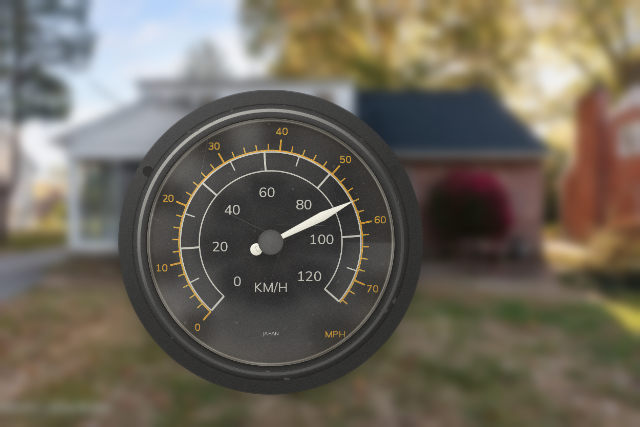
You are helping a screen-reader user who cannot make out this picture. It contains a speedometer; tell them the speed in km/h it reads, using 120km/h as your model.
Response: 90km/h
